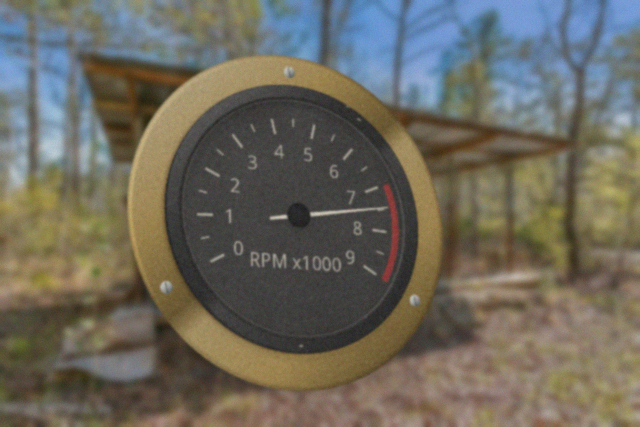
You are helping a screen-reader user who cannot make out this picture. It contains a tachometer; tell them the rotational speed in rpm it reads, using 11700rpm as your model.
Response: 7500rpm
